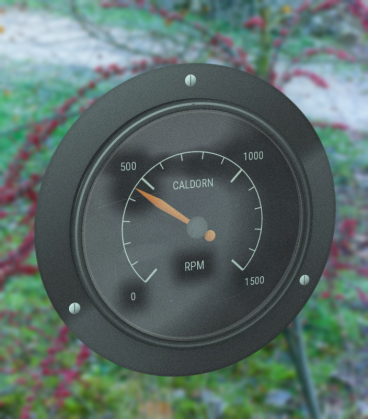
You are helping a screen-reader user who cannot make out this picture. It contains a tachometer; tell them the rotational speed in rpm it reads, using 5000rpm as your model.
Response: 450rpm
